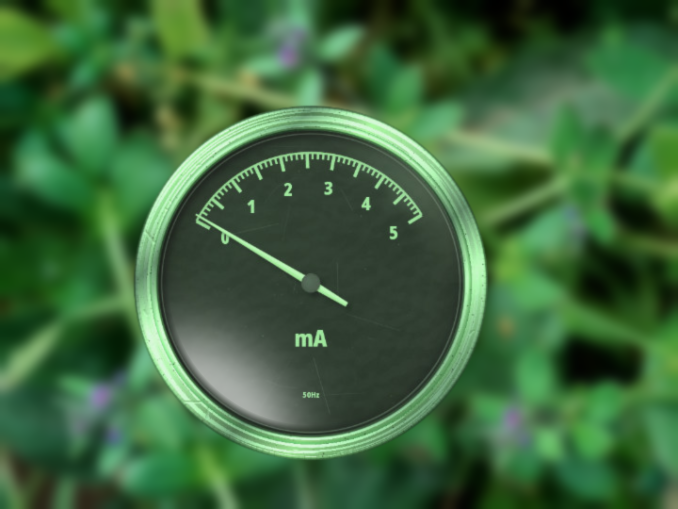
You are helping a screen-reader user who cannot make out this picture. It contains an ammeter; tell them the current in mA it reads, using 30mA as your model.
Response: 0.1mA
